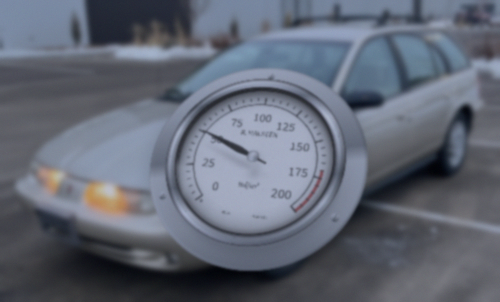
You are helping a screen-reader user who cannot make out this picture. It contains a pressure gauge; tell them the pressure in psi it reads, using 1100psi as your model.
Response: 50psi
